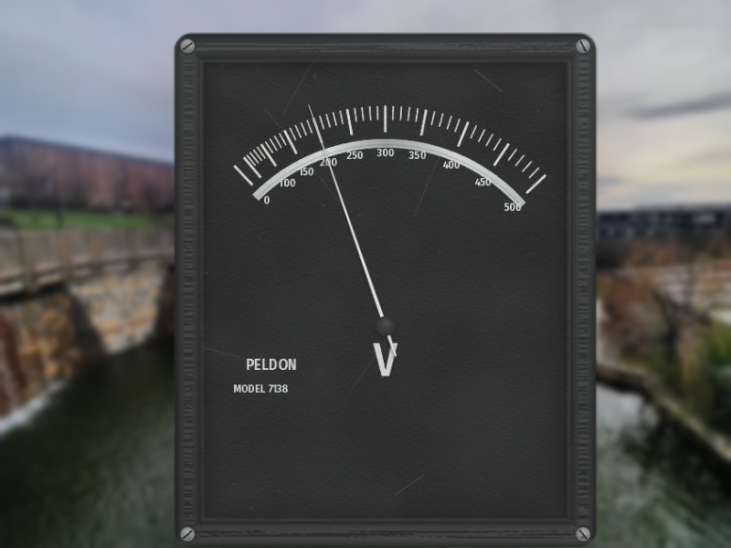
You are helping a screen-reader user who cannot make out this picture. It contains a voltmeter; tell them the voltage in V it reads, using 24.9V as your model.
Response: 200V
